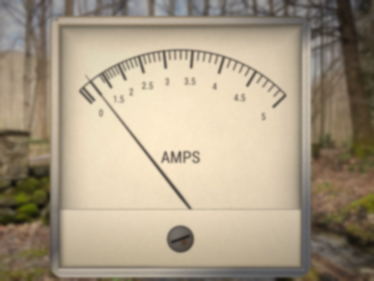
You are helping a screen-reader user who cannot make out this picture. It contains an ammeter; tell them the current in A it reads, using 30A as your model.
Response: 1A
